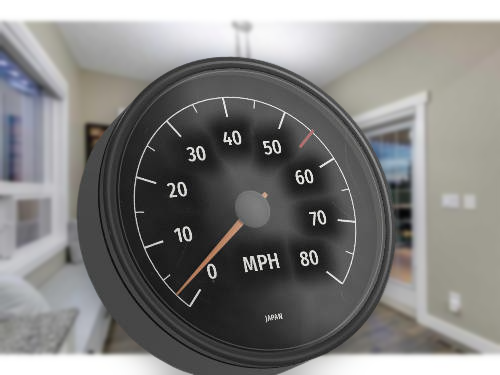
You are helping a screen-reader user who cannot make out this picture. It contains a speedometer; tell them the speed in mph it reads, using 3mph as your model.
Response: 2.5mph
